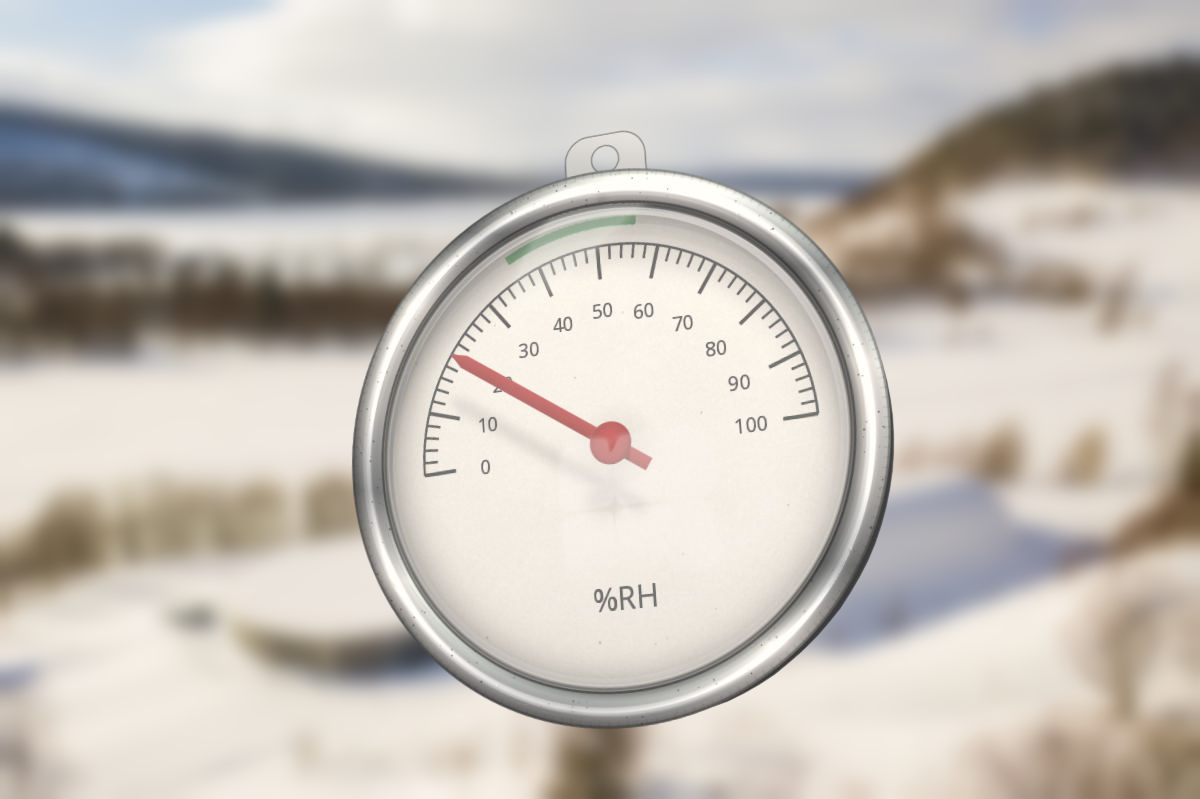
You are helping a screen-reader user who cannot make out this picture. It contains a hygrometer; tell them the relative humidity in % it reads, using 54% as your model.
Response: 20%
